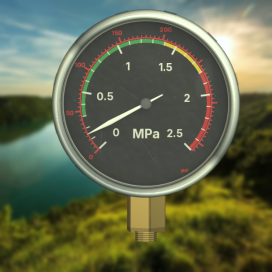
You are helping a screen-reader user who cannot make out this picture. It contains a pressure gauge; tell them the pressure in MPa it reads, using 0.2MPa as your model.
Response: 0.15MPa
